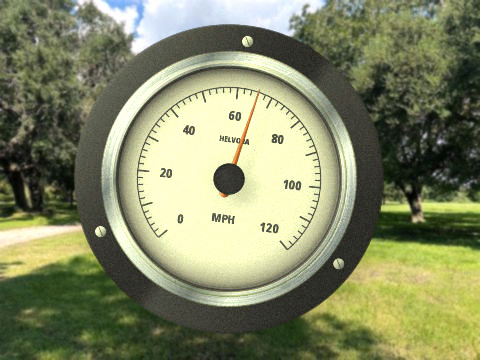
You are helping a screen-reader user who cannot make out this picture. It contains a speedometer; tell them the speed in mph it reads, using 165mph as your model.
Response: 66mph
